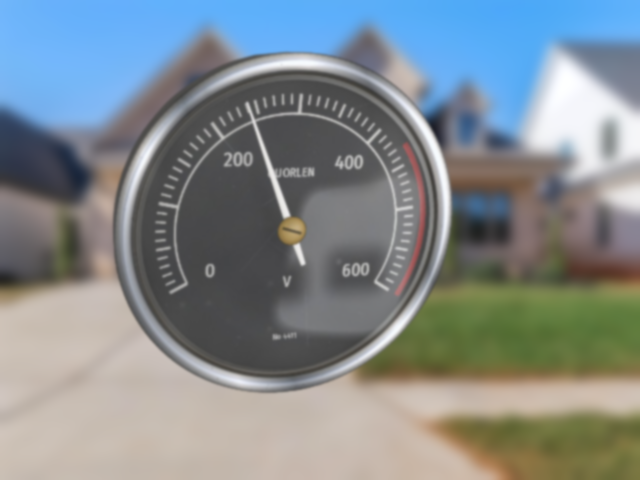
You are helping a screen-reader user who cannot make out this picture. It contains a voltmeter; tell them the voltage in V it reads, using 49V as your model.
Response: 240V
